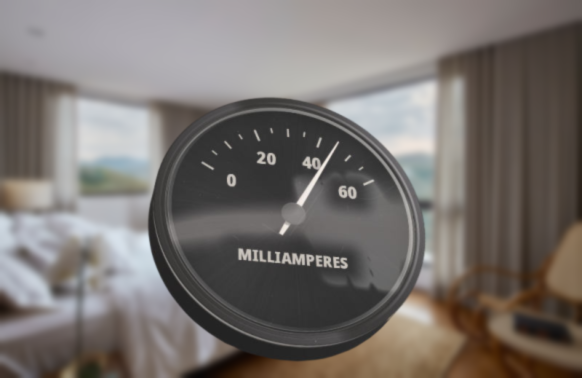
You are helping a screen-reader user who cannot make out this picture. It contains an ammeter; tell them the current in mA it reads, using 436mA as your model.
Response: 45mA
